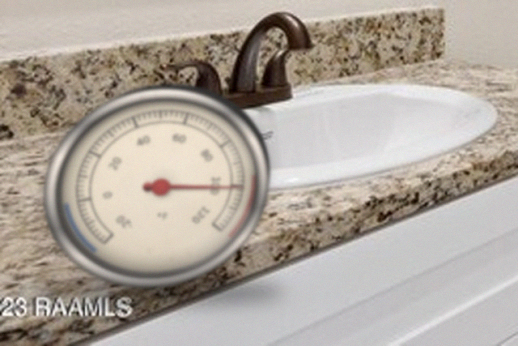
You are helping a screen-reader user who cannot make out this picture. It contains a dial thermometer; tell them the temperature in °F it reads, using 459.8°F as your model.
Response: 100°F
